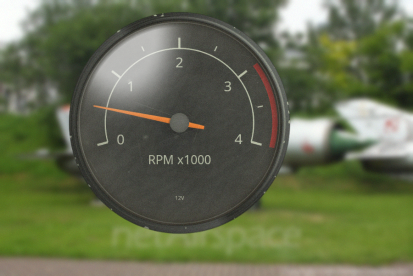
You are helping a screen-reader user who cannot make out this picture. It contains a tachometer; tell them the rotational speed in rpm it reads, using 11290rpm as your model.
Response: 500rpm
